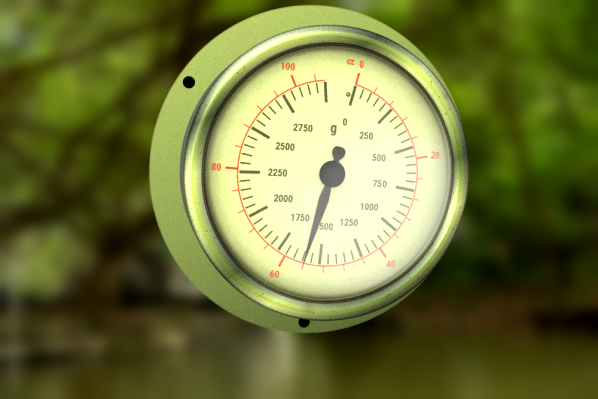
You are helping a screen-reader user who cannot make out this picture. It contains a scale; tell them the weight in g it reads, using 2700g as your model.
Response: 1600g
